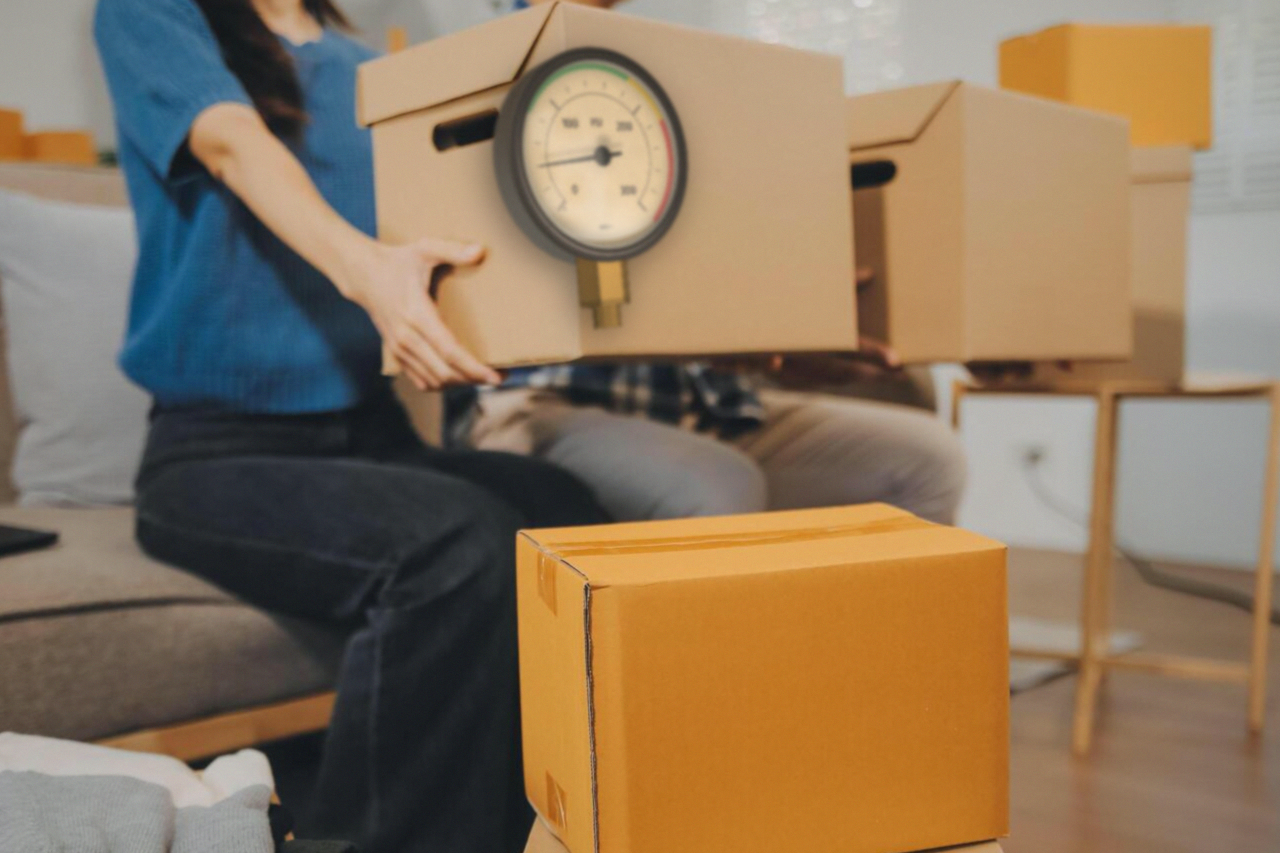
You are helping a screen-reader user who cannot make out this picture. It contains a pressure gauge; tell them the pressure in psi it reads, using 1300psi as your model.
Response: 40psi
